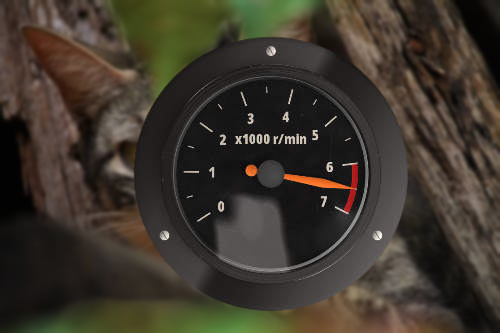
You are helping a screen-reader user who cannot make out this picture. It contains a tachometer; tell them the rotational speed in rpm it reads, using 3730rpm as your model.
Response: 6500rpm
